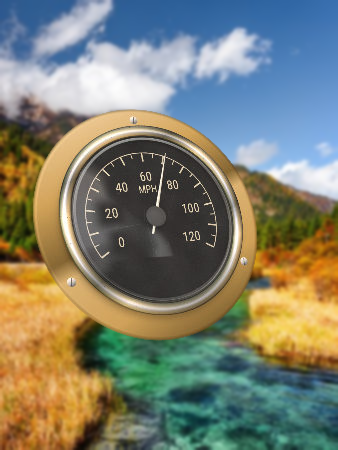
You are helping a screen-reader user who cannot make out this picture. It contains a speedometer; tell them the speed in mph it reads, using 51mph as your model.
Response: 70mph
